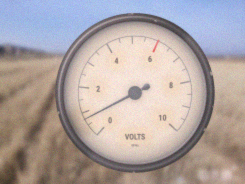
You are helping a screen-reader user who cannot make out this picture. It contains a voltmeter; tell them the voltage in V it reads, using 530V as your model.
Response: 0.75V
